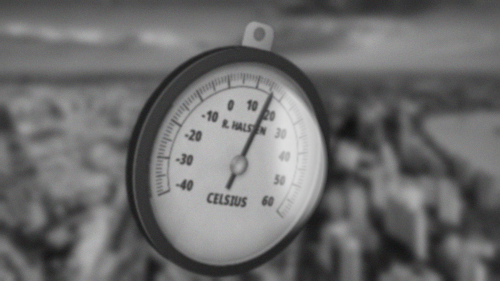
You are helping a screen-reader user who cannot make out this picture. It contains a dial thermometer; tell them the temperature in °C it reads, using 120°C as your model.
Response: 15°C
